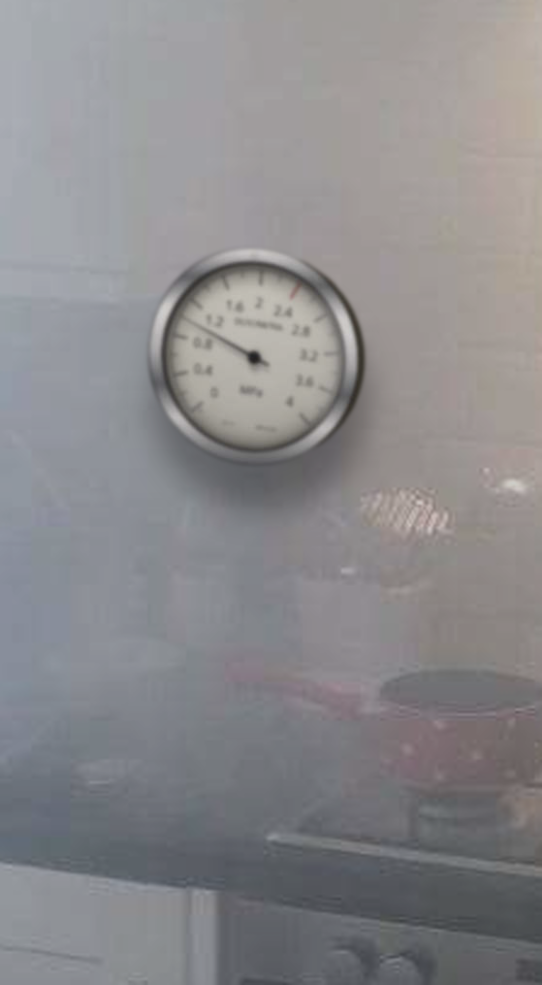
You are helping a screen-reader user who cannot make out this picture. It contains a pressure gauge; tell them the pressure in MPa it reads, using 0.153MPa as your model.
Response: 1MPa
